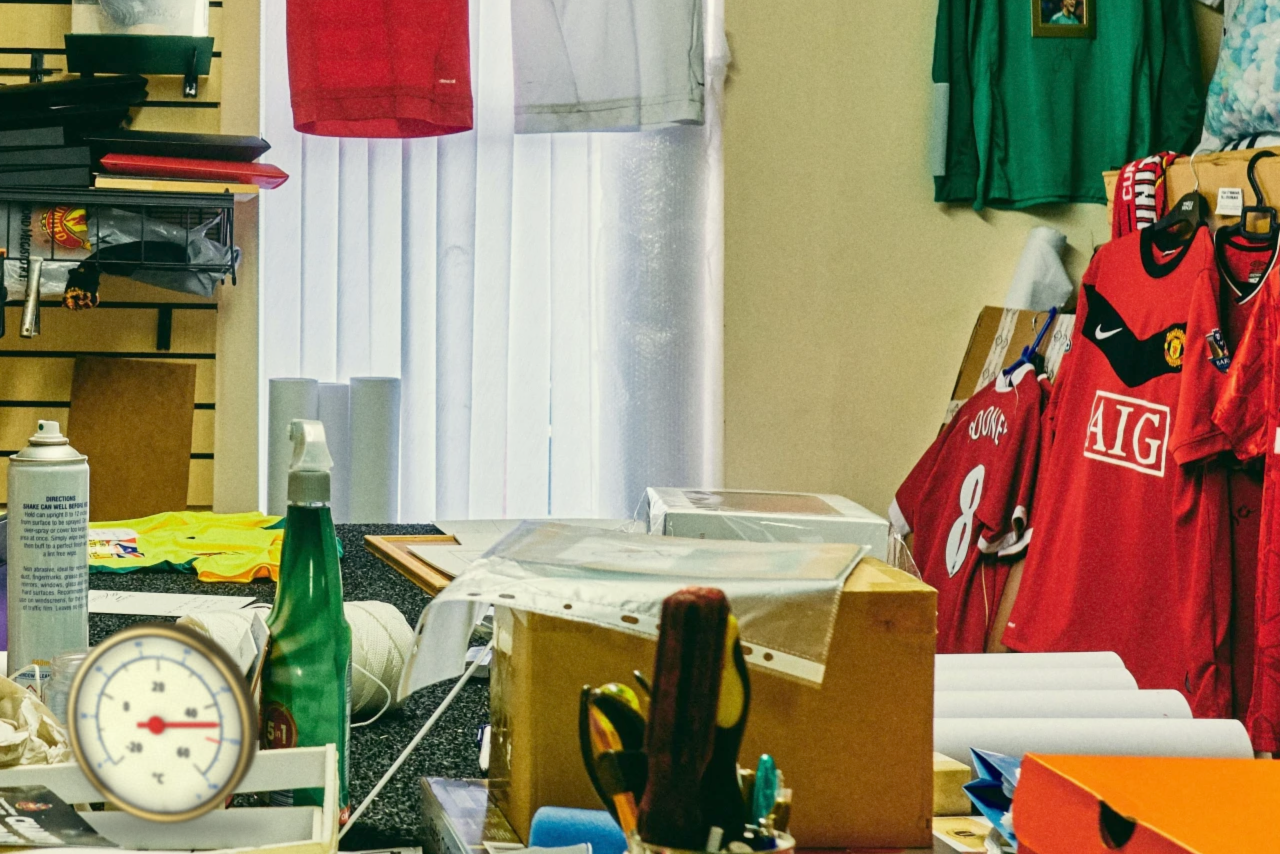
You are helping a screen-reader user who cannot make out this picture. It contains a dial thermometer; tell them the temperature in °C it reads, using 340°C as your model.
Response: 45°C
